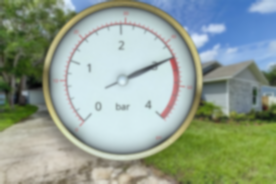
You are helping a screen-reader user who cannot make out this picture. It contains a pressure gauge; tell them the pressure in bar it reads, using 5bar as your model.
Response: 3bar
